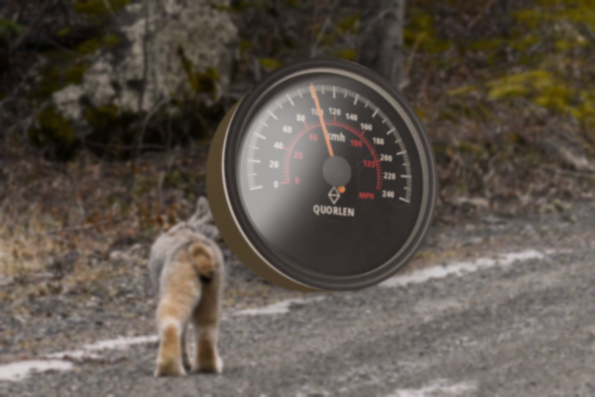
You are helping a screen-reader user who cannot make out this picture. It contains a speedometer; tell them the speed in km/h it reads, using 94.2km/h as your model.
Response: 100km/h
